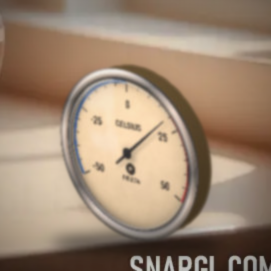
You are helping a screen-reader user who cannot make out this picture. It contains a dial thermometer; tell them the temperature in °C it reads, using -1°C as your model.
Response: 20°C
